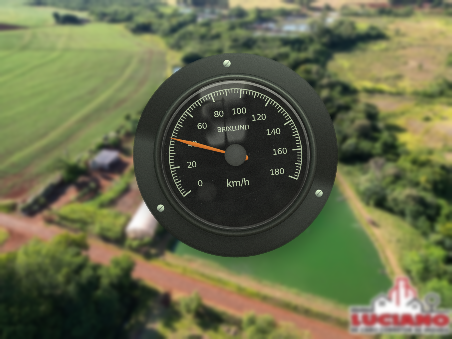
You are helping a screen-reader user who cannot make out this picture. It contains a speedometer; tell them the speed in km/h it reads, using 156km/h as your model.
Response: 40km/h
